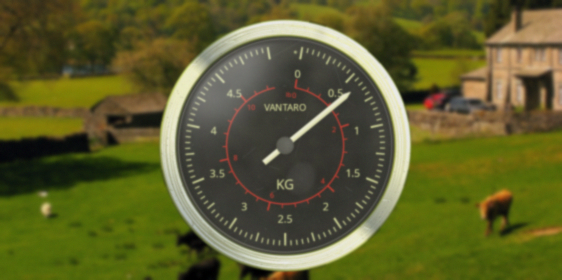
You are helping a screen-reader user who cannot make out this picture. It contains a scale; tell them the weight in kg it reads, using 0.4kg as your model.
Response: 0.6kg
